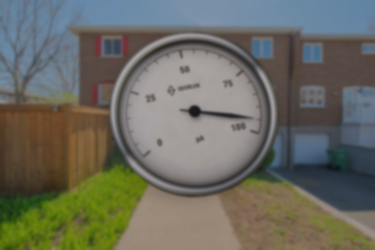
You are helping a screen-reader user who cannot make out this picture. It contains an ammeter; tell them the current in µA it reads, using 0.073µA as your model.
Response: 95µA
